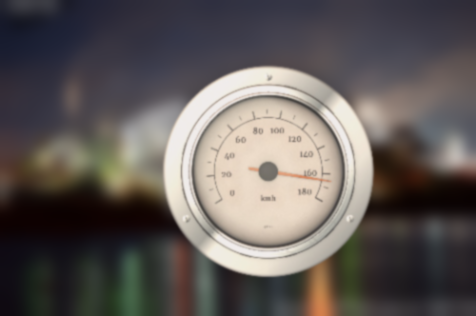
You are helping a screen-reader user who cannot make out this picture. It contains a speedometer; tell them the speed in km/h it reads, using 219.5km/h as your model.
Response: 165km/h
